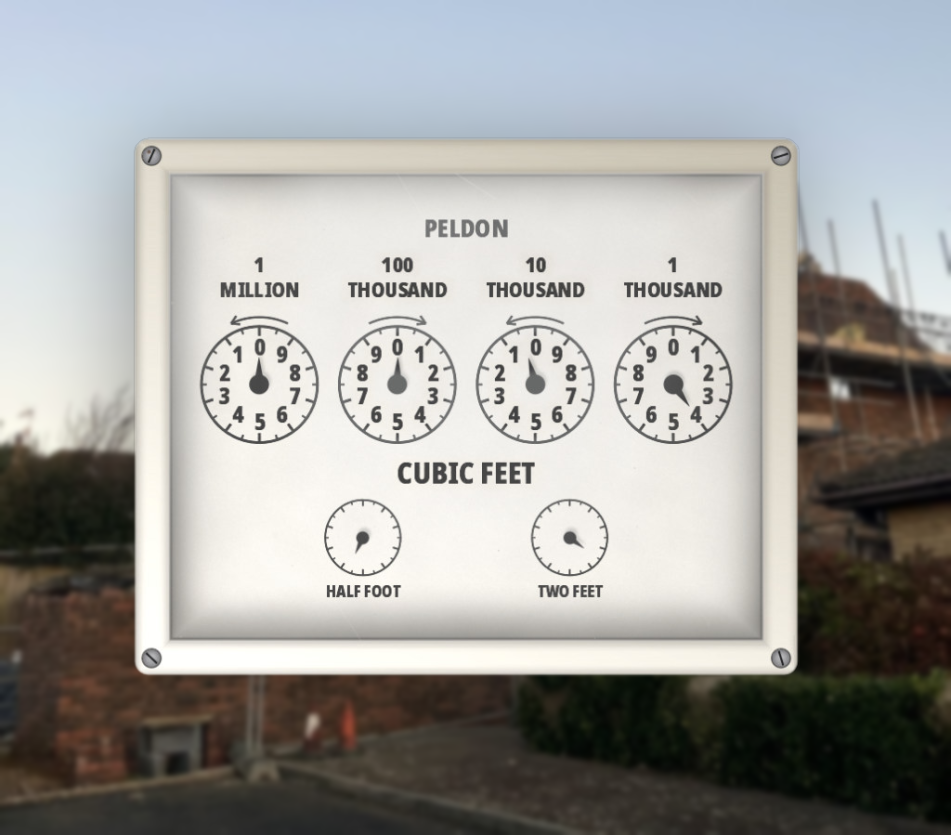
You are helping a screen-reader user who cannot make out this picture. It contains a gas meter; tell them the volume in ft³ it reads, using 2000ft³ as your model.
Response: 400ft³
